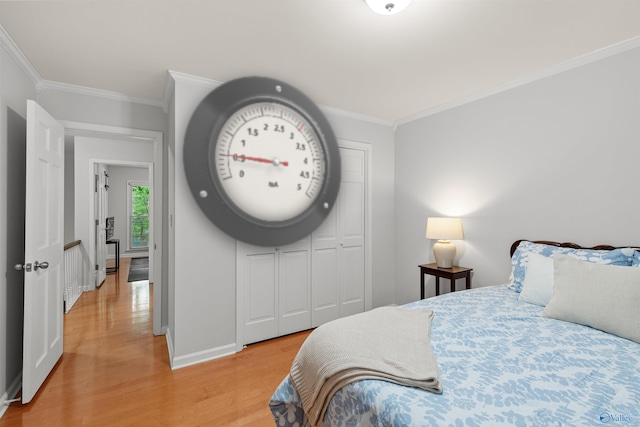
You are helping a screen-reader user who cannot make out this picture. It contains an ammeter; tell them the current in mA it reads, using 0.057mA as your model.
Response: 0.5mA
